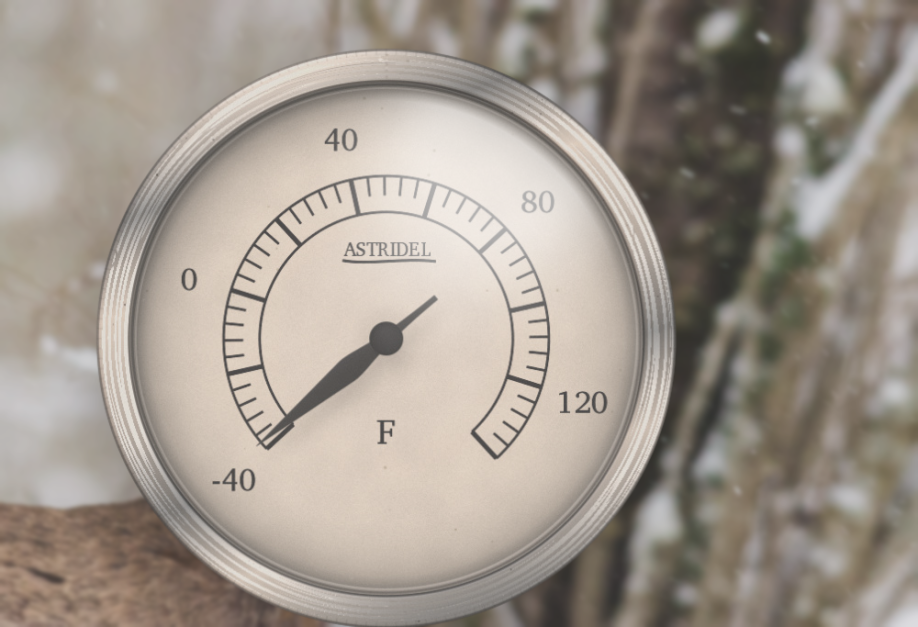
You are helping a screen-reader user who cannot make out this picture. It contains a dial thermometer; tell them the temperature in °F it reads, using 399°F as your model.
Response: -38°F
